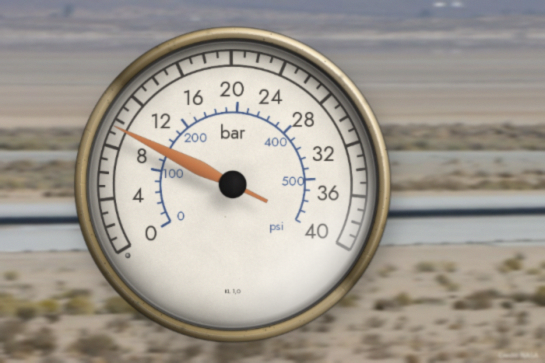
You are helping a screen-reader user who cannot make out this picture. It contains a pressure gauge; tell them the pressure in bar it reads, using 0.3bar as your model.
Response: 9.5bar
